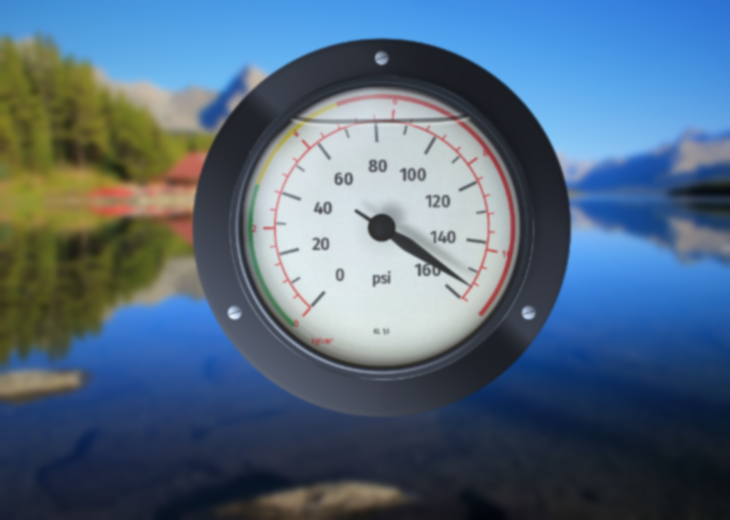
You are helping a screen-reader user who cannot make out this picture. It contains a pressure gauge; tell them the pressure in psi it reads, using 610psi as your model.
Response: 155psi
